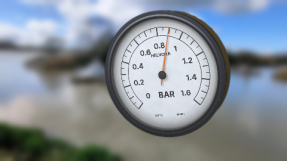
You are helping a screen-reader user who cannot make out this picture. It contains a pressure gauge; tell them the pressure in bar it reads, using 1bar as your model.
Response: 0.9bar
